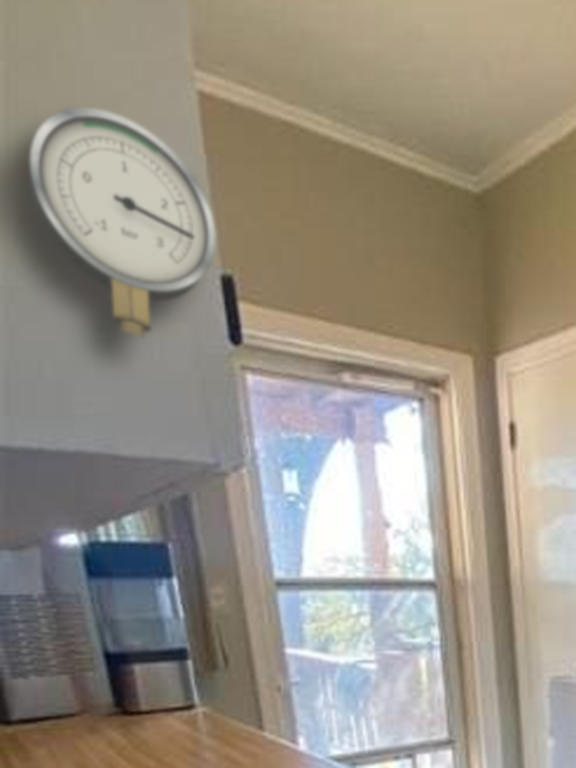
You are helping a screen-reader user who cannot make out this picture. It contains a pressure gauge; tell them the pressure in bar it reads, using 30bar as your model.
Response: 2.5bar
